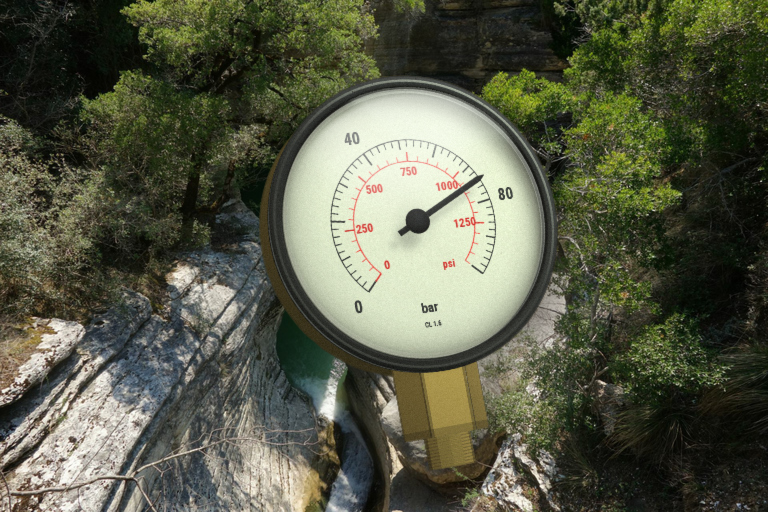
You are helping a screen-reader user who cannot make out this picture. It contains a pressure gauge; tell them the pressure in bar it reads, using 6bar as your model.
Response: 74bar
